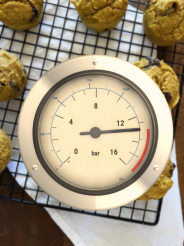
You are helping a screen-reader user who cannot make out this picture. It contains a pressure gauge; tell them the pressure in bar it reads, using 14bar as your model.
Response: 13bar
